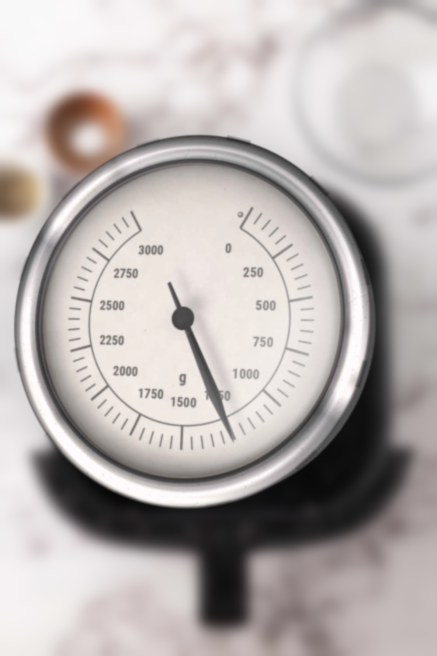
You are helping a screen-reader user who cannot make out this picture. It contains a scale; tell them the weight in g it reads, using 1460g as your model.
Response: 1250g
